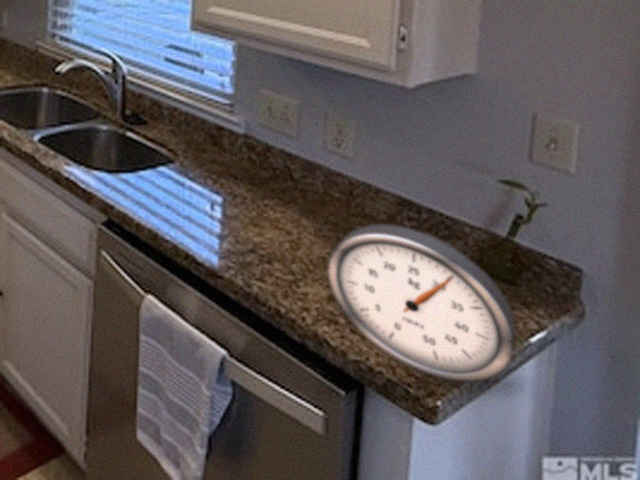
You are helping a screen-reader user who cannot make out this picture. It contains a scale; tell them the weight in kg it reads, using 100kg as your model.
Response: 30kg
